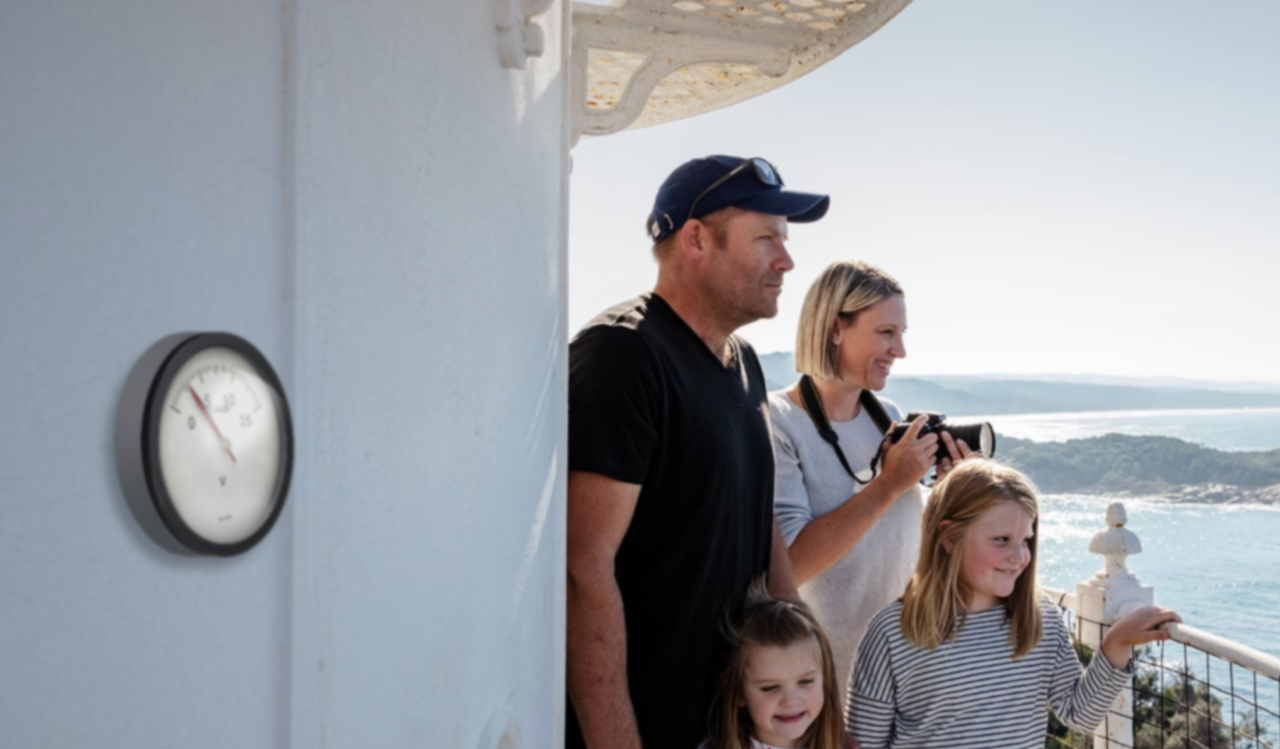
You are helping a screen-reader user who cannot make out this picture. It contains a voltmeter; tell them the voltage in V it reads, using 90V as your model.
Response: 2.5V
